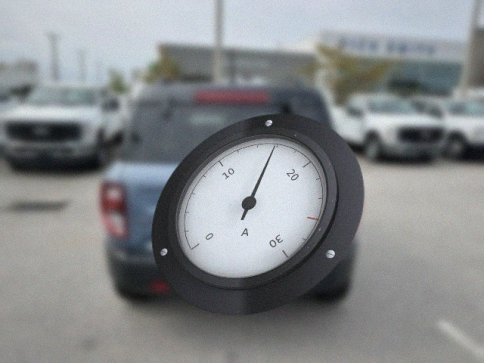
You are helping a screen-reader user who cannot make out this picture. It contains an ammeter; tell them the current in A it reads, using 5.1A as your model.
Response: 16A
